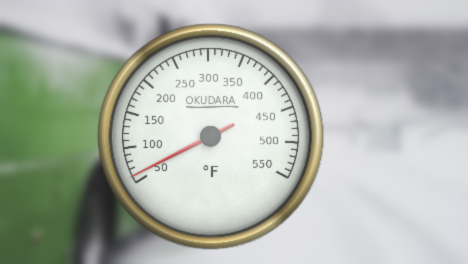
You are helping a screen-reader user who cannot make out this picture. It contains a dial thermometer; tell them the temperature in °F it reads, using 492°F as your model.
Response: 60°F
